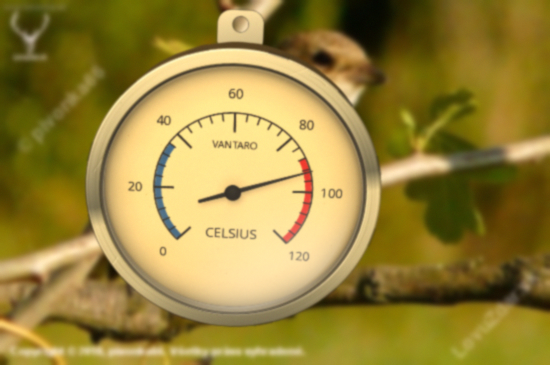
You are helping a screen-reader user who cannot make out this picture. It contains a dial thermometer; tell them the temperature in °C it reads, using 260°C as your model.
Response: 92°C
